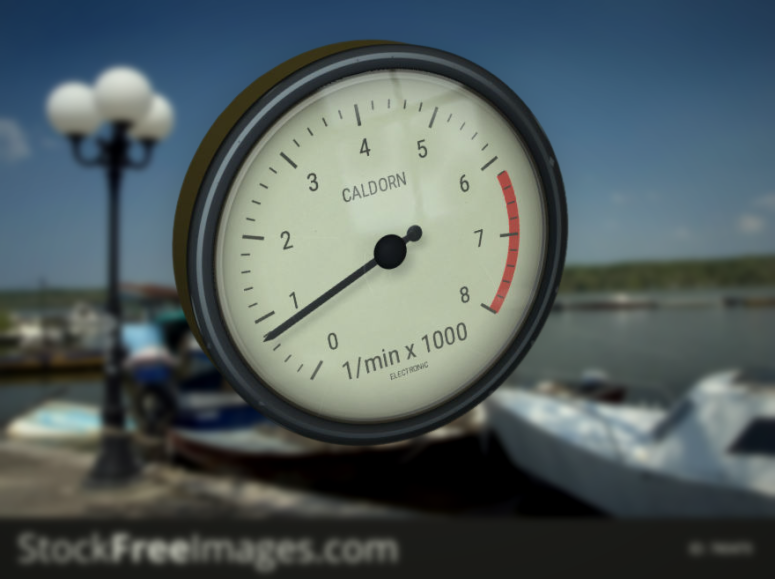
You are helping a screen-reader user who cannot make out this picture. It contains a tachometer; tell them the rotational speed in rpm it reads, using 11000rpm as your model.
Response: 800rpm
